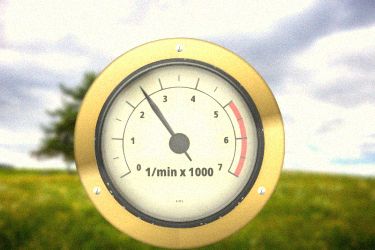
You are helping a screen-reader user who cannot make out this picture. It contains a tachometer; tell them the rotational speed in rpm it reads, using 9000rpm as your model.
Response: 2500rpm
